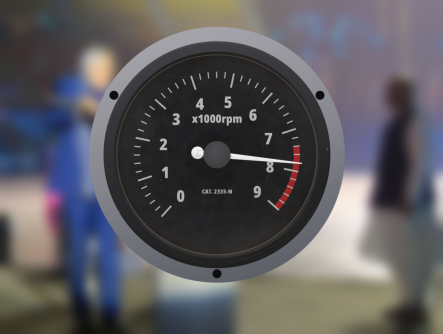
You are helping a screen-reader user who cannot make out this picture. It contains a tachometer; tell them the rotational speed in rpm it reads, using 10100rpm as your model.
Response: 7800rpm
